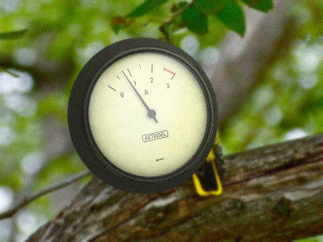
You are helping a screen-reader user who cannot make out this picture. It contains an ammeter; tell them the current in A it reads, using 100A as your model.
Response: 0.75A
